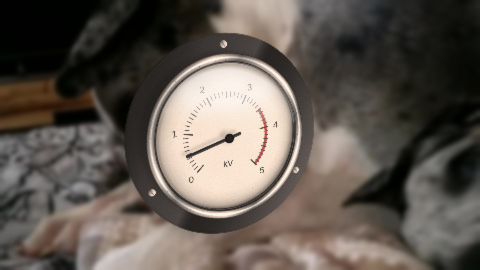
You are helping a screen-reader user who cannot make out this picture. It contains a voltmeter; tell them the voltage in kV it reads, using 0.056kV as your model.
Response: 0.5kV
